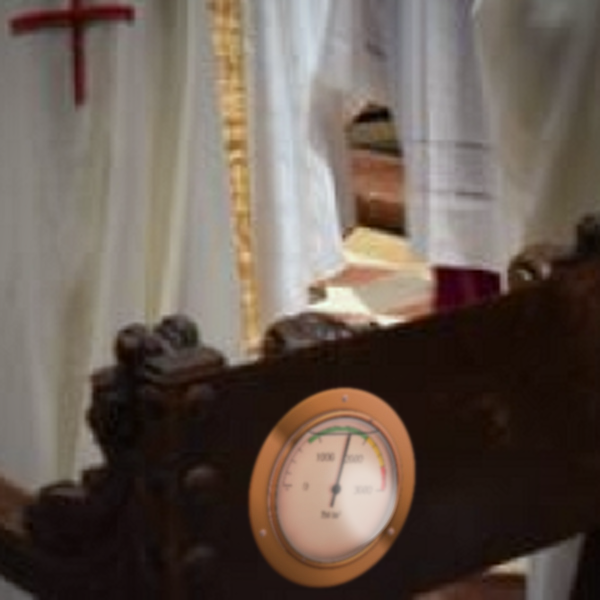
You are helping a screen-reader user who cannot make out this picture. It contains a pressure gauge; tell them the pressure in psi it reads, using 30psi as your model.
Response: 1600psi
